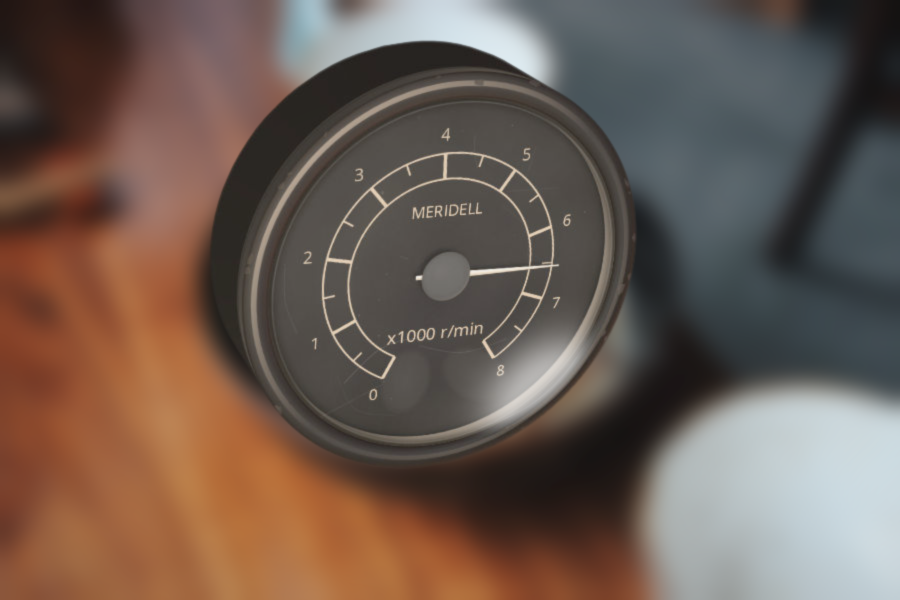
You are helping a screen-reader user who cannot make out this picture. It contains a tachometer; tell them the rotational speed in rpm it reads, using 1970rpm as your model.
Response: 6500rpm
